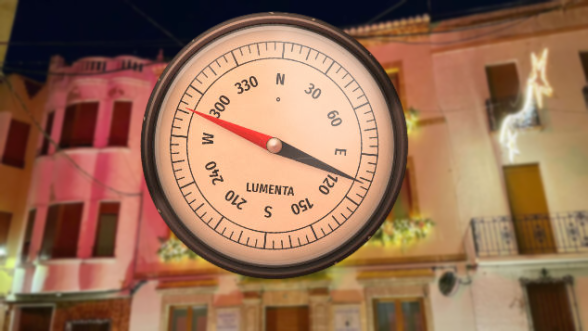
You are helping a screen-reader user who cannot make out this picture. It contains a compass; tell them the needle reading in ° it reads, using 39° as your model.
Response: 287.5°
